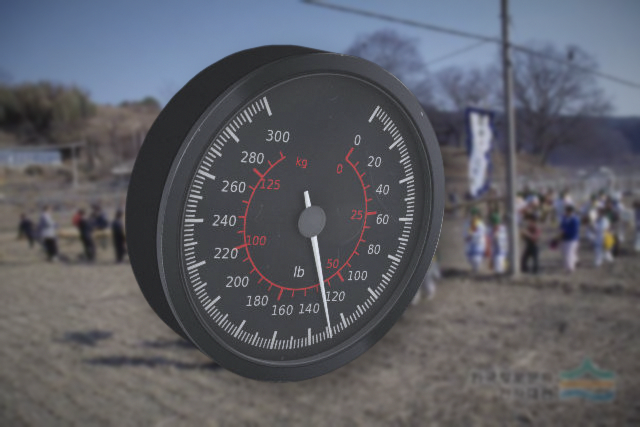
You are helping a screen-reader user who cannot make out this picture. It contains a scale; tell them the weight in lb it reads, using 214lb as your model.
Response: 130lb
